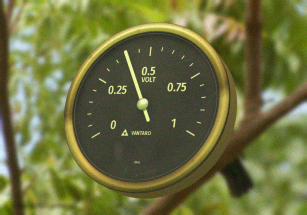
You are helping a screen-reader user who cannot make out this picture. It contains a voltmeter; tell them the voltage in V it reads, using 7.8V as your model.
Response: 0.4V
